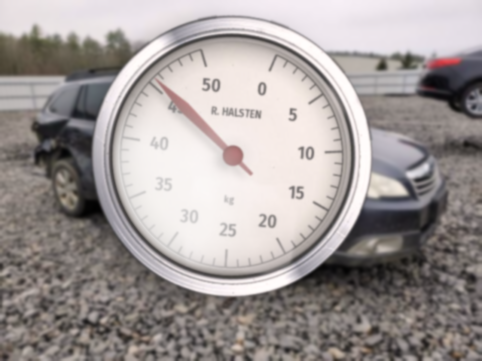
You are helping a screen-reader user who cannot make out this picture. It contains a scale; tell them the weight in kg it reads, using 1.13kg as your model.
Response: 45.5kg
